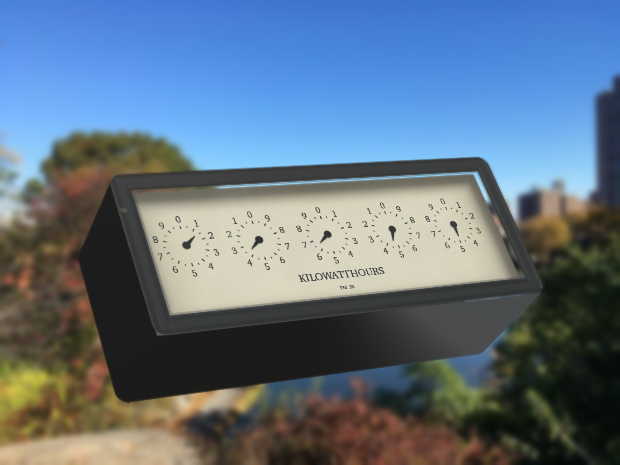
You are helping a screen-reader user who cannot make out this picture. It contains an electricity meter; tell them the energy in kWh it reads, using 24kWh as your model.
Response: 13645kWh
